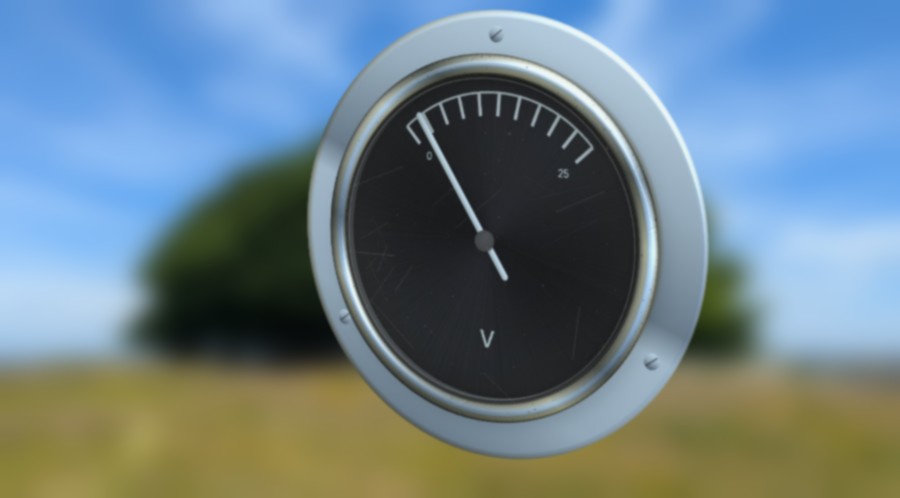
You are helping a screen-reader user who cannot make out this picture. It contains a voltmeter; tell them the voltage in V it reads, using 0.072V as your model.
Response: 2.5V
